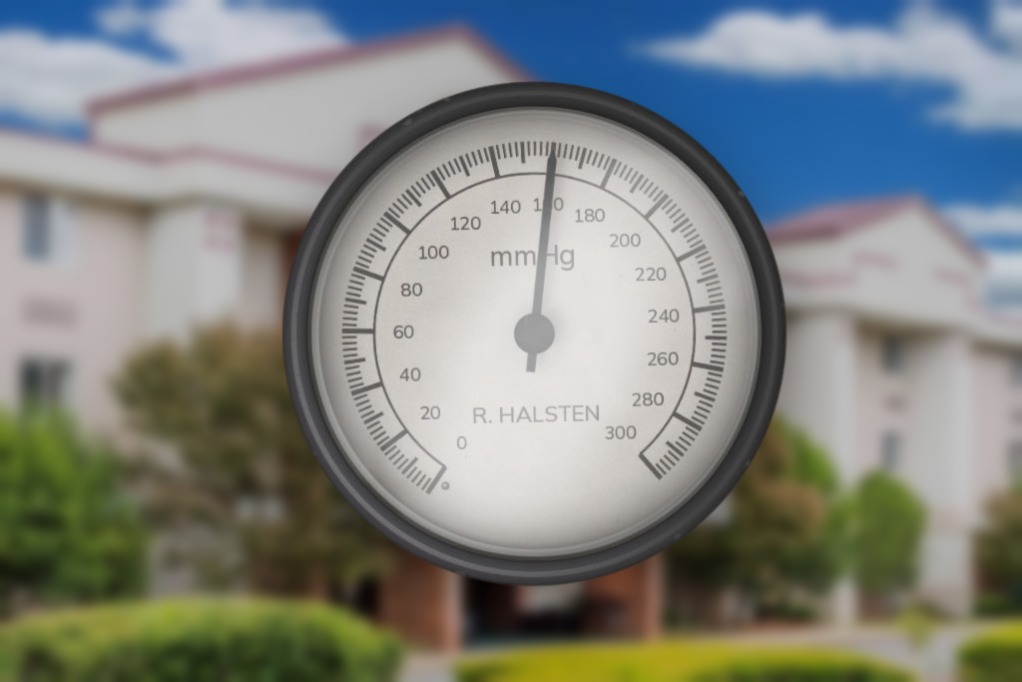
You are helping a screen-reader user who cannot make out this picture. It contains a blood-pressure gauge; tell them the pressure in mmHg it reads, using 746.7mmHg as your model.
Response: 160mmHg
